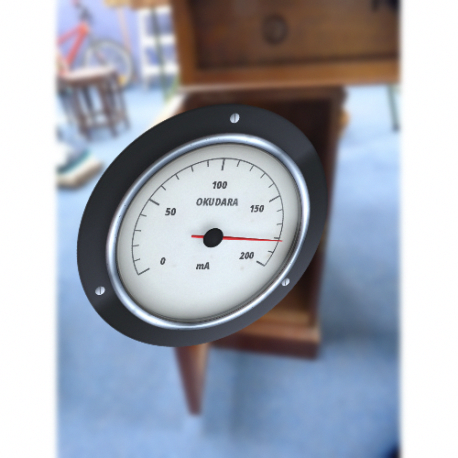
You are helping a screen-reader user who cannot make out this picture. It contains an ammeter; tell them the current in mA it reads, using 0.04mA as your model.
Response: 180mA
